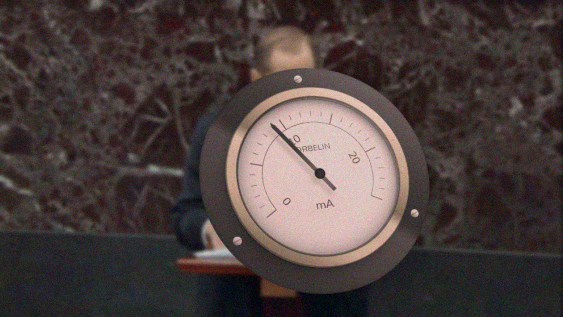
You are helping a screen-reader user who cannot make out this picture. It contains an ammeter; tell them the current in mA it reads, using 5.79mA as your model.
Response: 9mA
